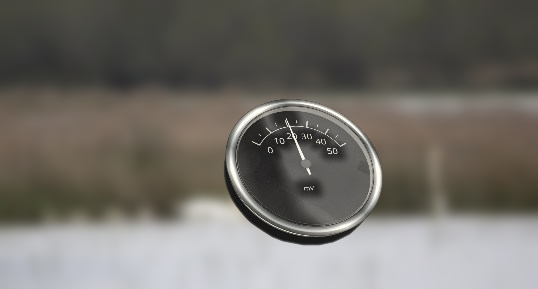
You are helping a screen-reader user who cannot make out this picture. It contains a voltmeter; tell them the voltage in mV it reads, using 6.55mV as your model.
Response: 20mV
